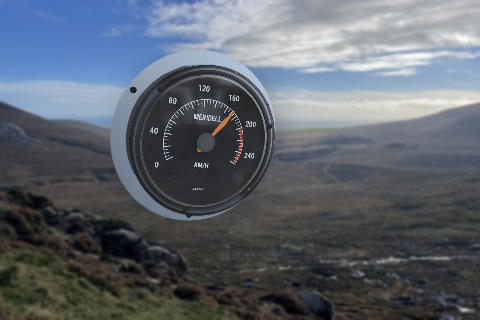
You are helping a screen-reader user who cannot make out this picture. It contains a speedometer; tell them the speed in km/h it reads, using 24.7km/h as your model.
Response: 170km/h
